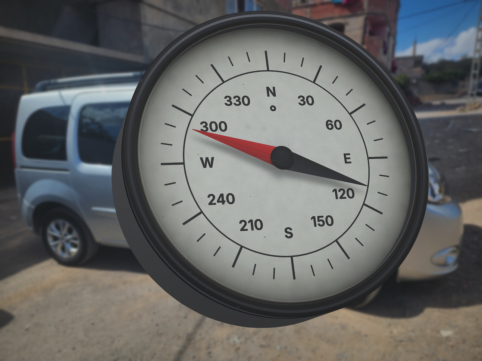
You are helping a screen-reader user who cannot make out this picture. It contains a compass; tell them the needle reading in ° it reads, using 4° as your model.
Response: 290°
